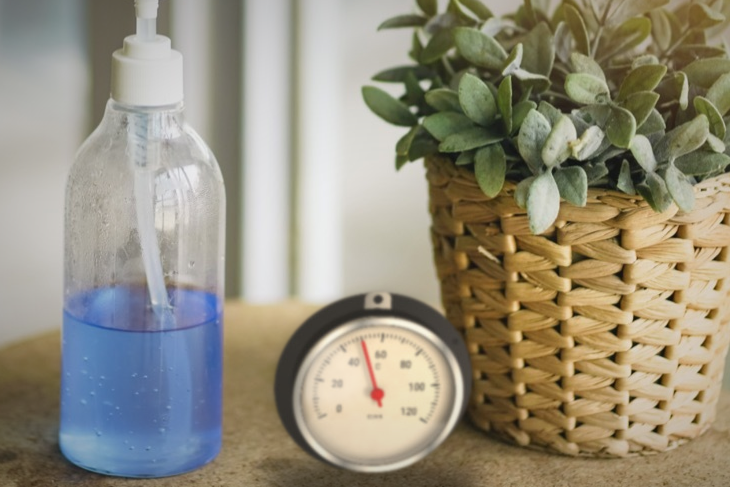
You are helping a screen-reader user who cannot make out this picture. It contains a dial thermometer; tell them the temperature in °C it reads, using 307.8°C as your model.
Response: 50°C
